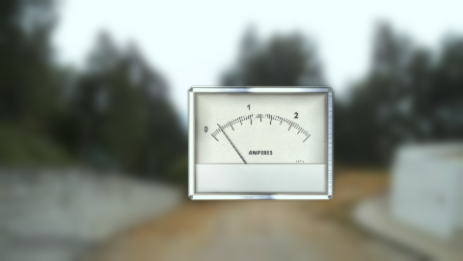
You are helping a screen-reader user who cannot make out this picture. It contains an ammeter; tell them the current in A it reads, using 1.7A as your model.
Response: 0.25A
